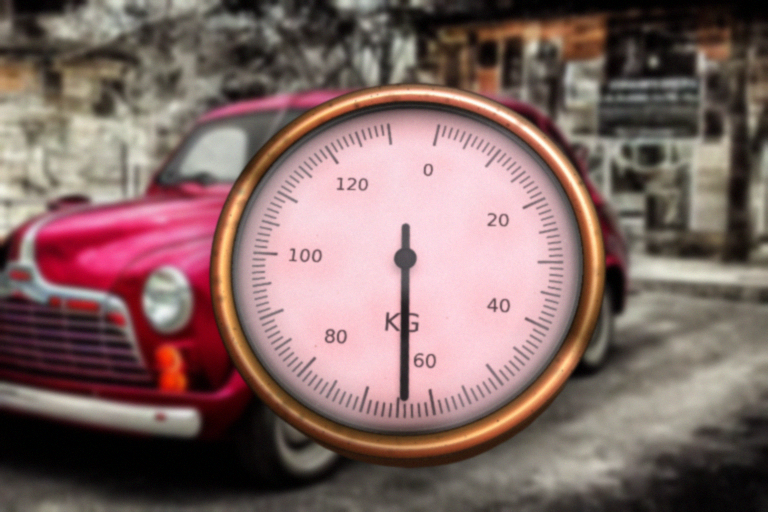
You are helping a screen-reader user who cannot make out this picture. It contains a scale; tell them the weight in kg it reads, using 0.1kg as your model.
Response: 64kg
